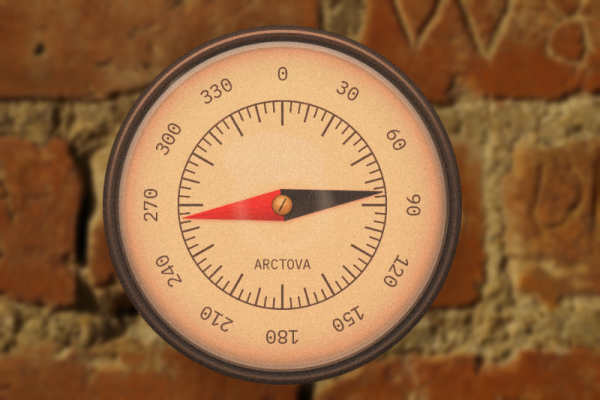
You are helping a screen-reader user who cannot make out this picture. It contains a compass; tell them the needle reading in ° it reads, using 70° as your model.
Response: 262.5°
